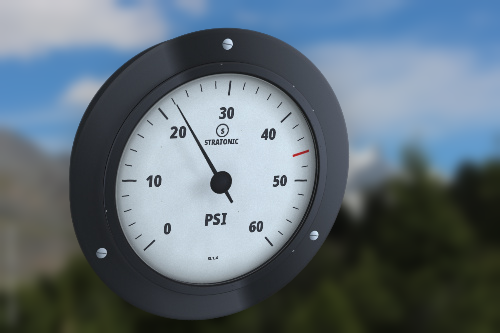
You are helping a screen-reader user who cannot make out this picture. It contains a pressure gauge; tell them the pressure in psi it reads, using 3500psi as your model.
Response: 22psi
